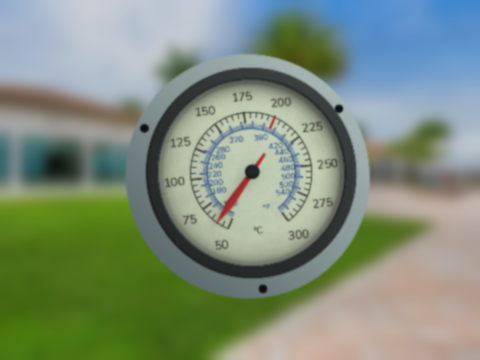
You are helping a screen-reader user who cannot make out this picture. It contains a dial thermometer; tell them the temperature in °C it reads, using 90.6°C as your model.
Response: 60°C
